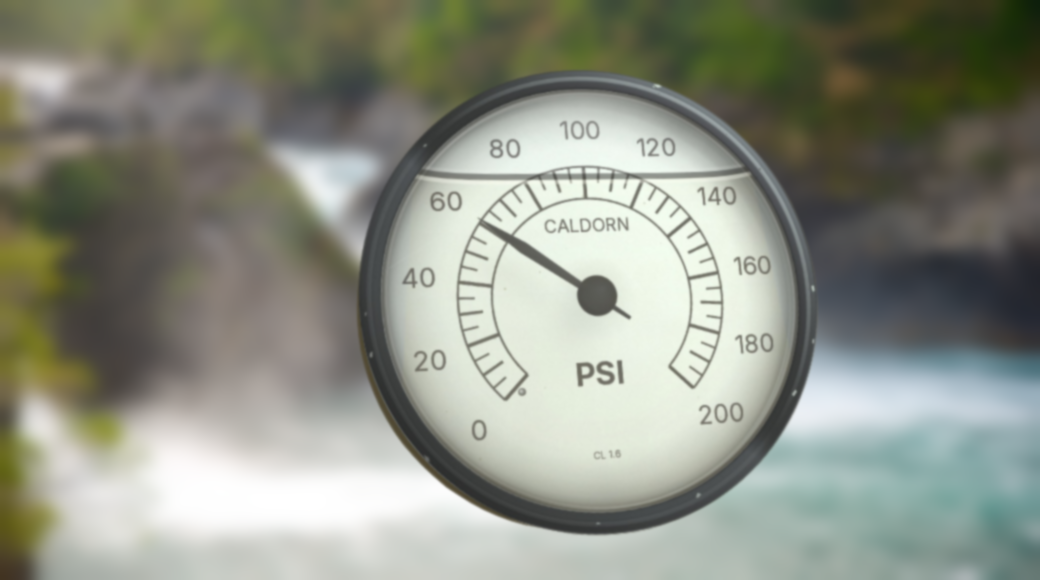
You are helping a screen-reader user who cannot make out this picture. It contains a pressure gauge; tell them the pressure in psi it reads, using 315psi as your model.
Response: 60psi
